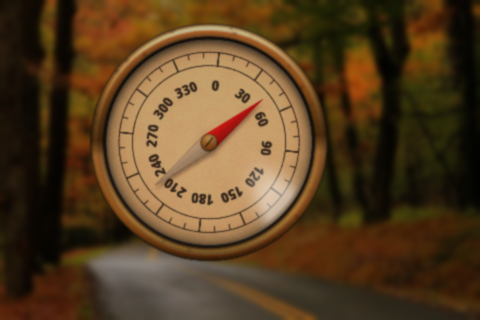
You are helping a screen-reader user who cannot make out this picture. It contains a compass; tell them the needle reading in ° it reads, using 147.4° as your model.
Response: 45°
